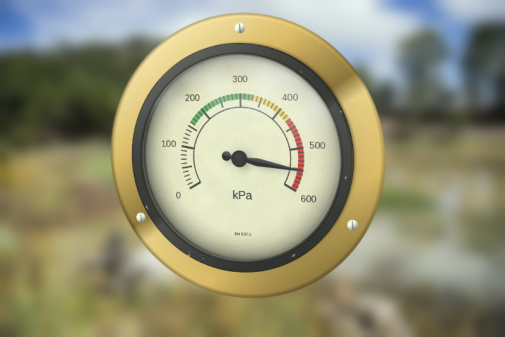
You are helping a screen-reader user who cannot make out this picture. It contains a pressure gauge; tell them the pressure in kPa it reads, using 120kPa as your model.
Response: 550kPa
